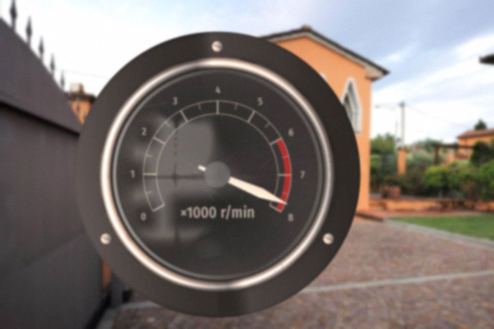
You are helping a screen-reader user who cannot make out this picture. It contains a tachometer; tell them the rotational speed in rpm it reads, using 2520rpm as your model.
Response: 7750rpm
